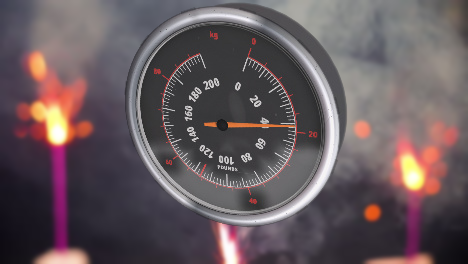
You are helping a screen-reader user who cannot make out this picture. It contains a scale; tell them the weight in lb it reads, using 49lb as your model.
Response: 40lb
